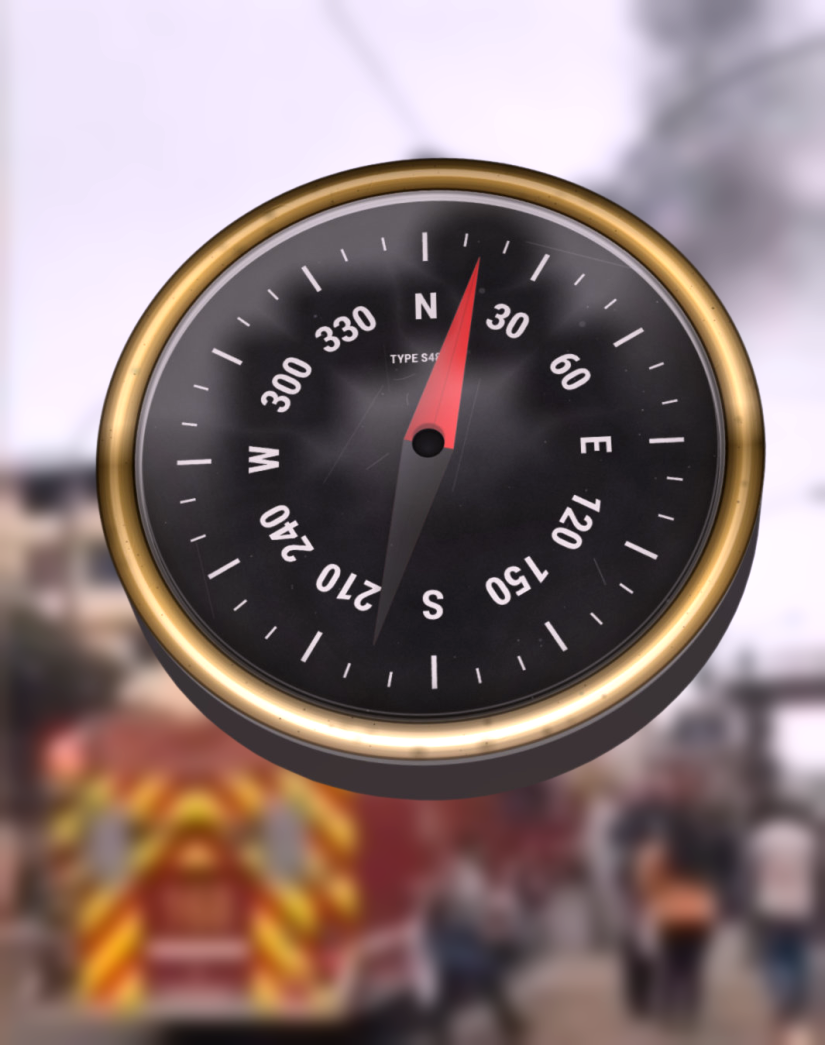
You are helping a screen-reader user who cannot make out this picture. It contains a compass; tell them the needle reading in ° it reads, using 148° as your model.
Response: 15°
